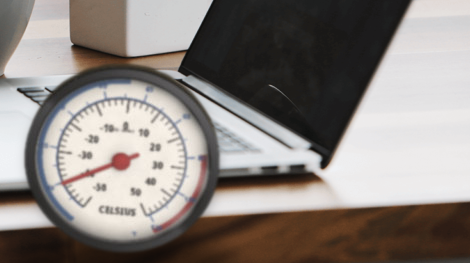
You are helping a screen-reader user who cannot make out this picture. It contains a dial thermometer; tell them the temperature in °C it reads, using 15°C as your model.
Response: -40°C
